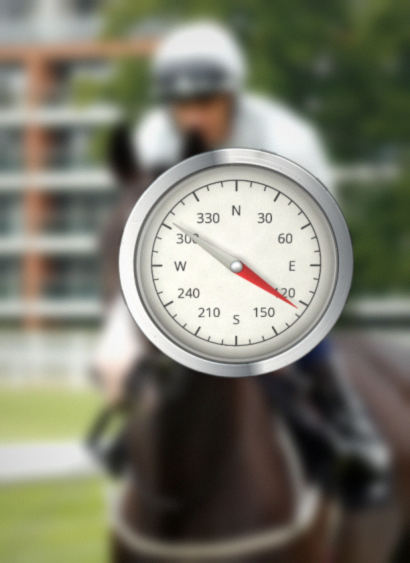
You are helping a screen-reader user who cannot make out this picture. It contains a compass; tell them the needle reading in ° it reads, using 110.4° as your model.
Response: 125°
